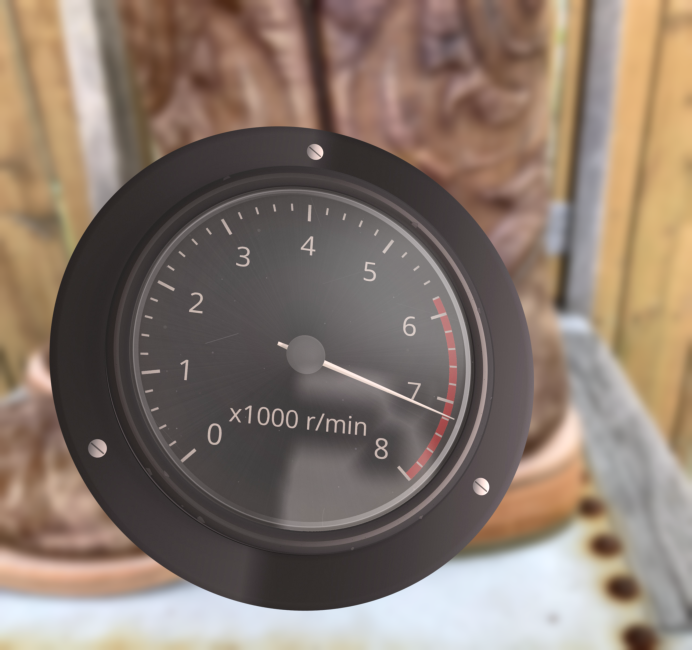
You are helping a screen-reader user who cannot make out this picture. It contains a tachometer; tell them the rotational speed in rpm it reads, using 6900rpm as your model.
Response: 7200rpm
